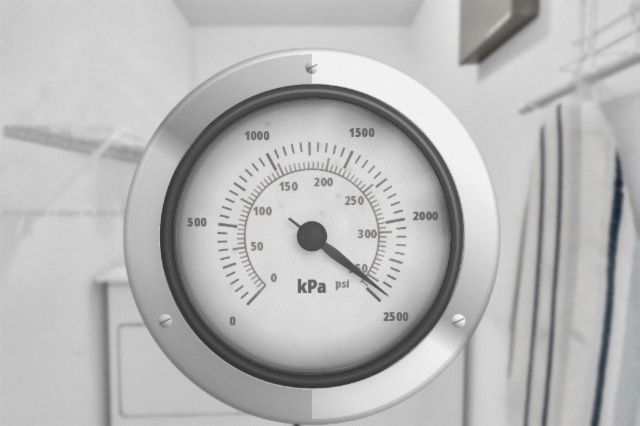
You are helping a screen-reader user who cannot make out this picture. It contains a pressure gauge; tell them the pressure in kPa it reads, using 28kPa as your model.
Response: 2450kPa
